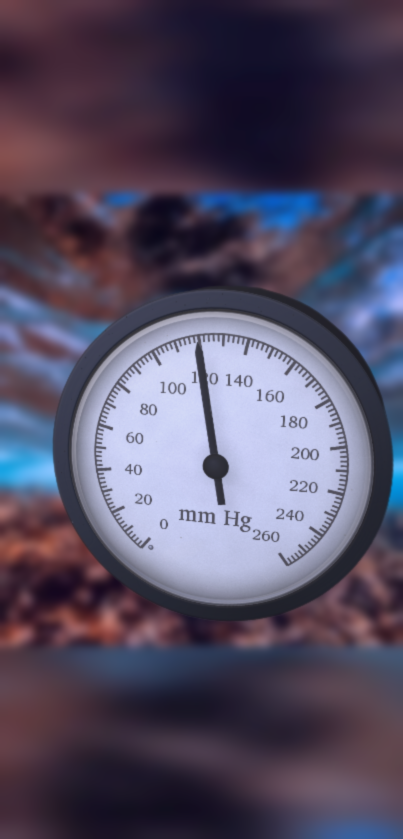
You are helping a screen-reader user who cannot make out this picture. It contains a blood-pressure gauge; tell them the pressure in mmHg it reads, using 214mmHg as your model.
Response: 120mmHg
